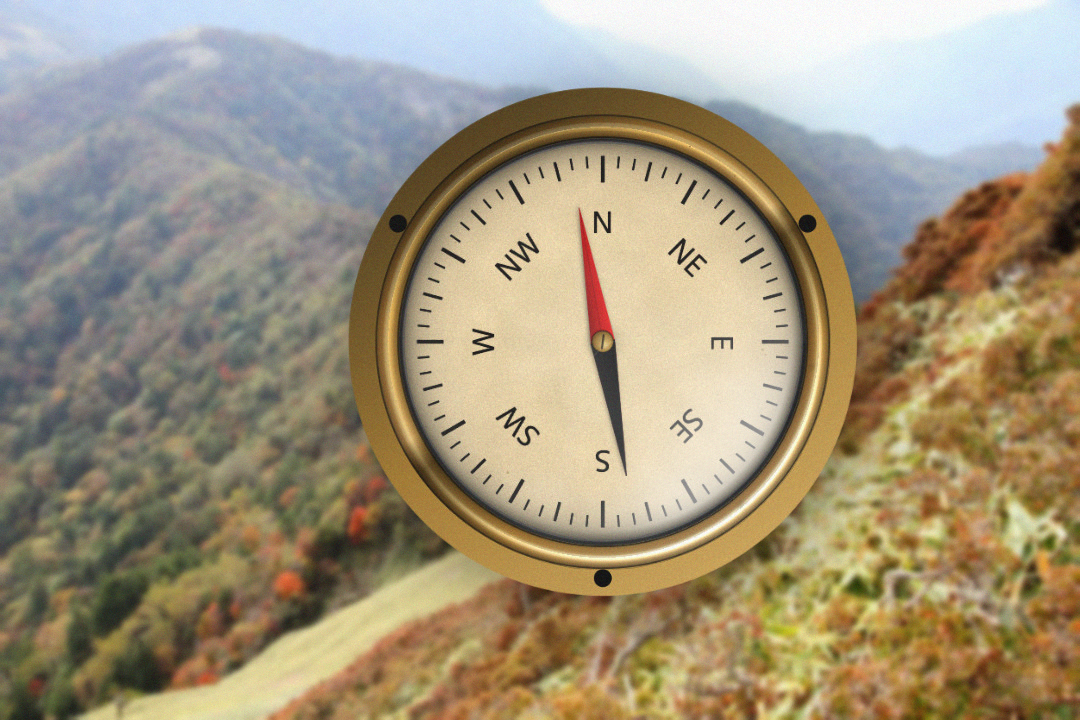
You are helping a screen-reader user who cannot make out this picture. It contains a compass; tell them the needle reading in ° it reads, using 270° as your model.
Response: 350°
